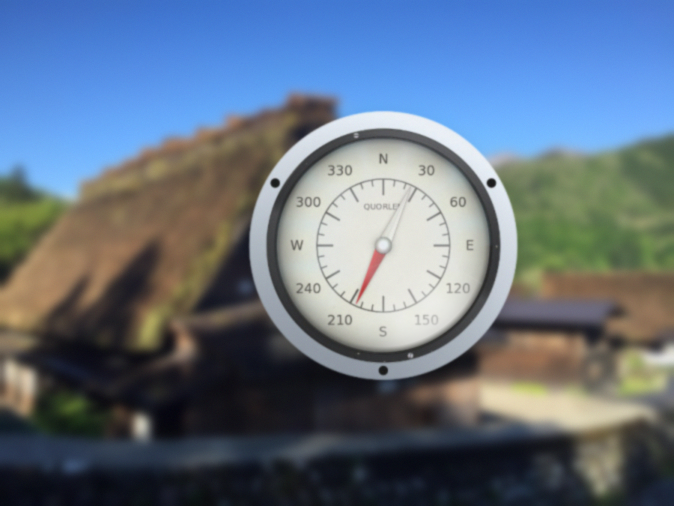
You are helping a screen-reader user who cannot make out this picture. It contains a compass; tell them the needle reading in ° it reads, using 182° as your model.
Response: 205°
